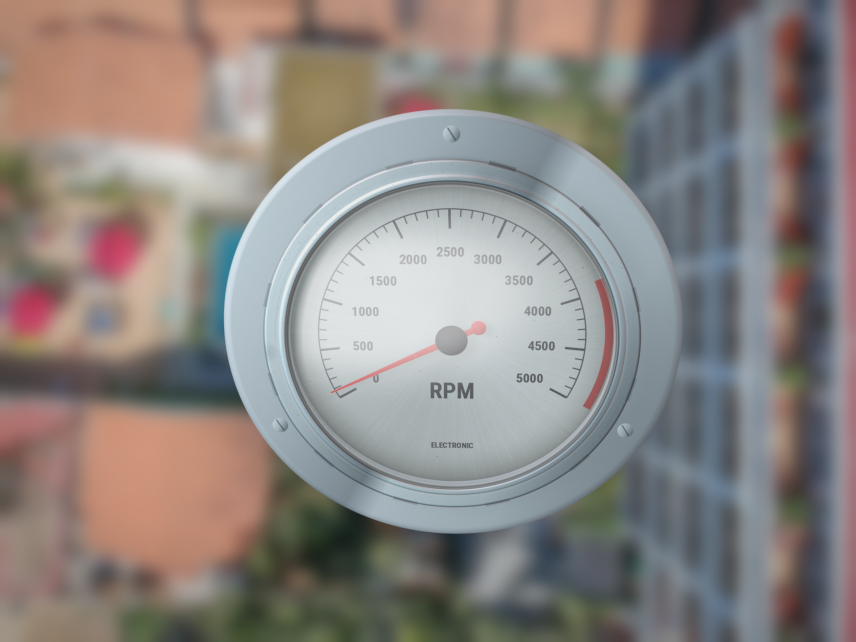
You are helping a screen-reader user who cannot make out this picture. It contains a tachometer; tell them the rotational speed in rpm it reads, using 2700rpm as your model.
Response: 100rpm
